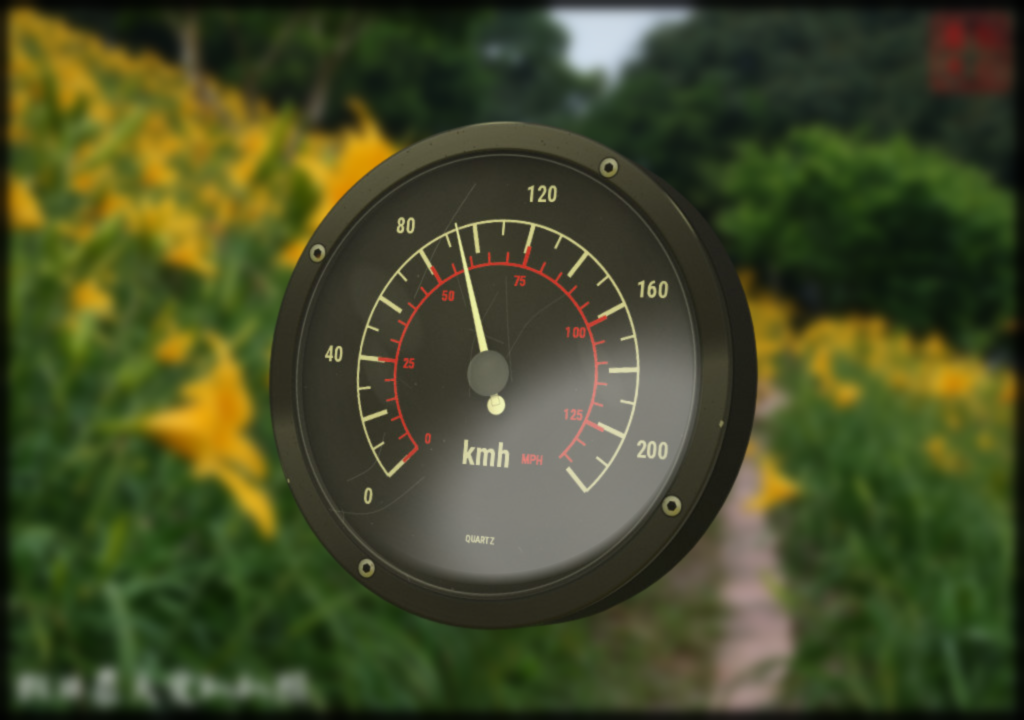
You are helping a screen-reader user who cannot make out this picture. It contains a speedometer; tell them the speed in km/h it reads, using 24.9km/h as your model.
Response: 95km/h
